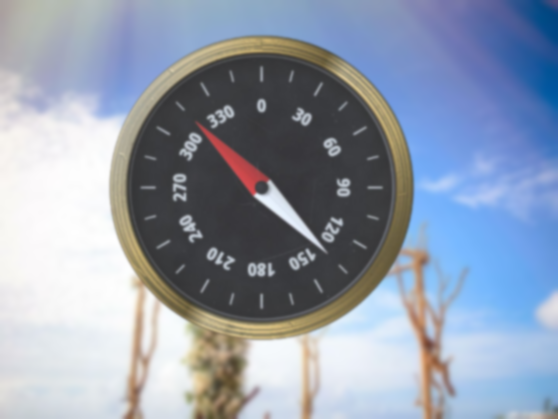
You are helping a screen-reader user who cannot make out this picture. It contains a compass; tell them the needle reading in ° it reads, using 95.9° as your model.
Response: 315°
